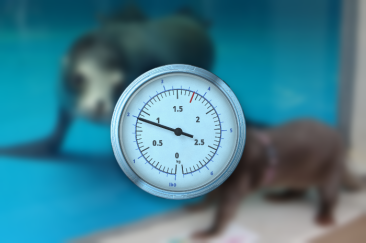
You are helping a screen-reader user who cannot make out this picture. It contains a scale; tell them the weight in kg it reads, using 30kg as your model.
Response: 0.9kg
